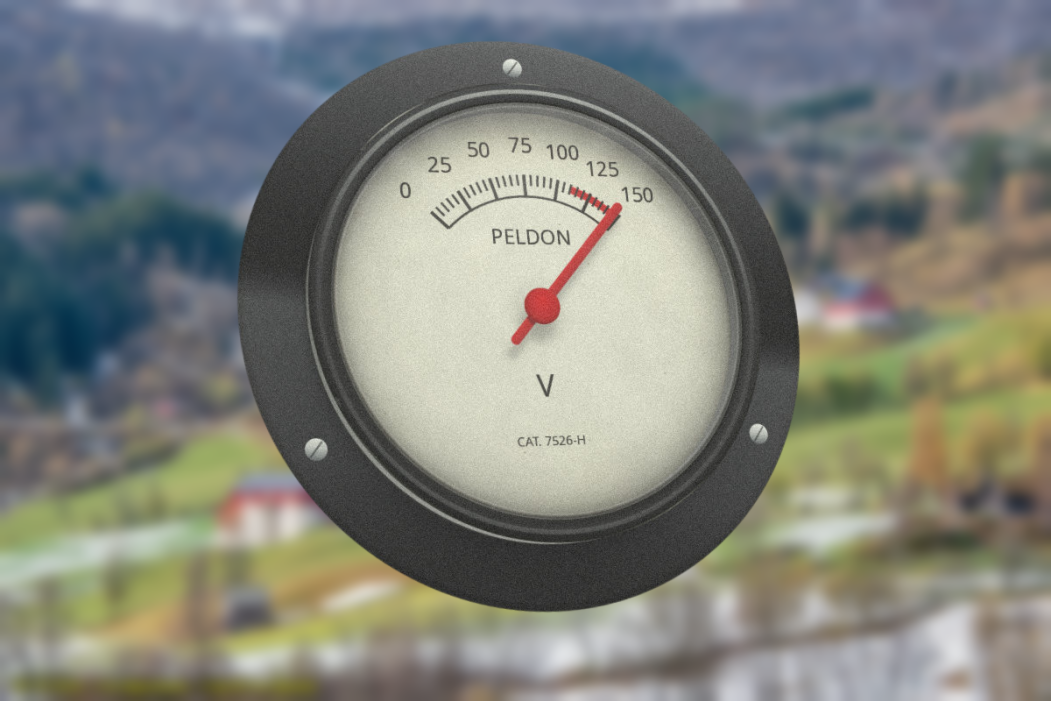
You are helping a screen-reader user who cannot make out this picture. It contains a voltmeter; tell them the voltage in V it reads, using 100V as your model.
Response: 145V
